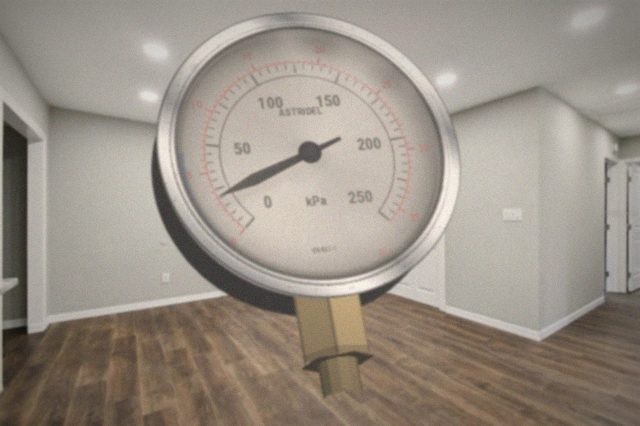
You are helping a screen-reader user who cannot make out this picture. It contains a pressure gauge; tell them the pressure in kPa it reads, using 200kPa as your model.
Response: 20kPa
